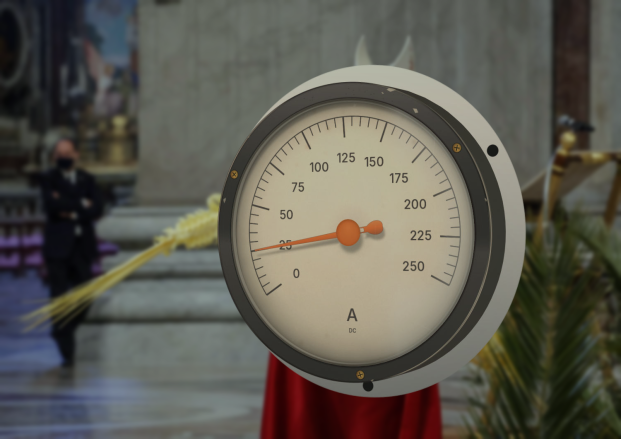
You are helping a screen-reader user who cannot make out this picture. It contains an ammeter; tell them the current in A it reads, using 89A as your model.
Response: 25A
